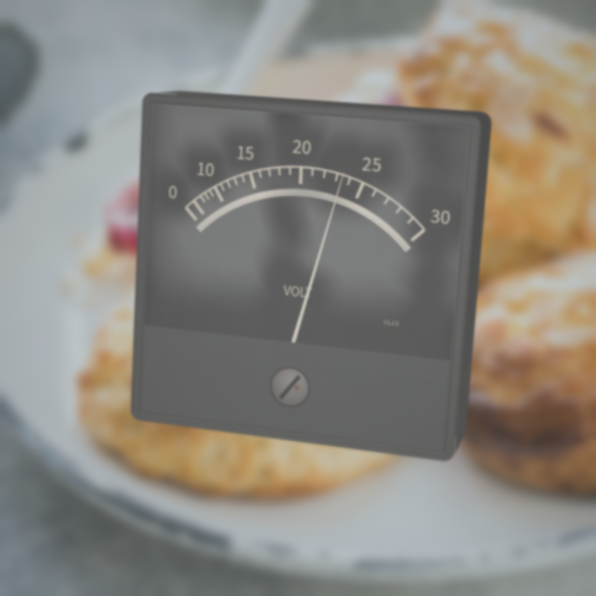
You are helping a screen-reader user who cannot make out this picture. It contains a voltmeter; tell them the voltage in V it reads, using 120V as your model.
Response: 23.5V
